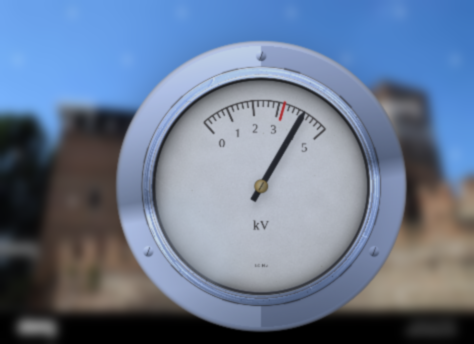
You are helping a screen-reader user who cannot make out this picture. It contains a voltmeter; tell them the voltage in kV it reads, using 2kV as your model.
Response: 4kV
